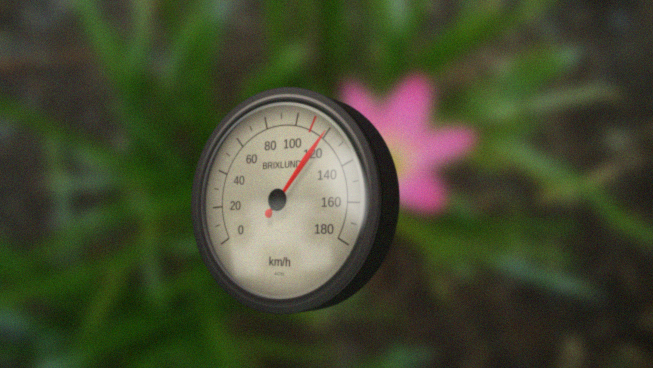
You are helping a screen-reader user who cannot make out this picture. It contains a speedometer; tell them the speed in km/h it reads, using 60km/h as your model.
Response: 120km/h
